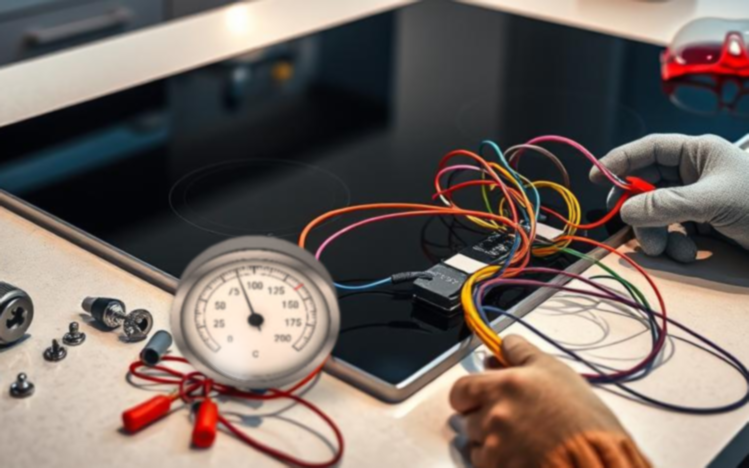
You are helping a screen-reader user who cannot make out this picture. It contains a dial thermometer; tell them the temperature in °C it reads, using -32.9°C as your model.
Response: 87.5°C
